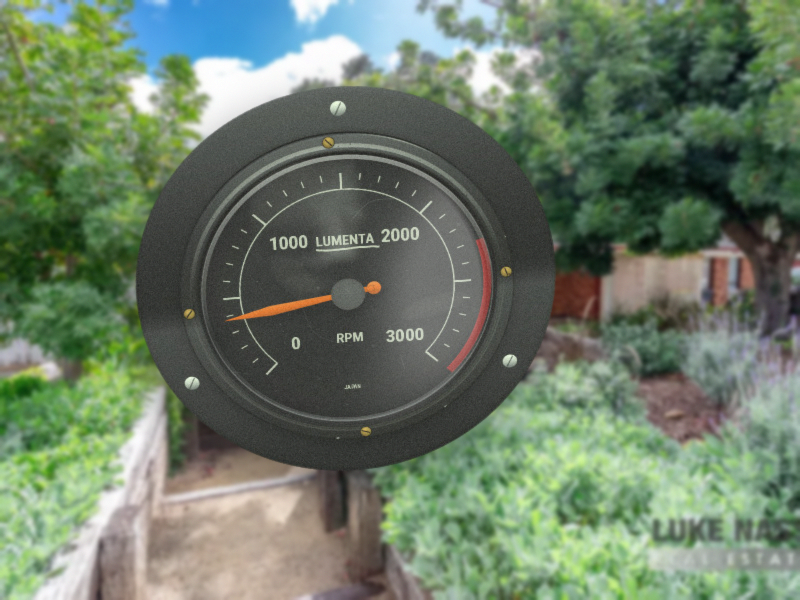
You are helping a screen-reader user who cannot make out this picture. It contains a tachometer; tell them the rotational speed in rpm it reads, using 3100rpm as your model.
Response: 400rpm
